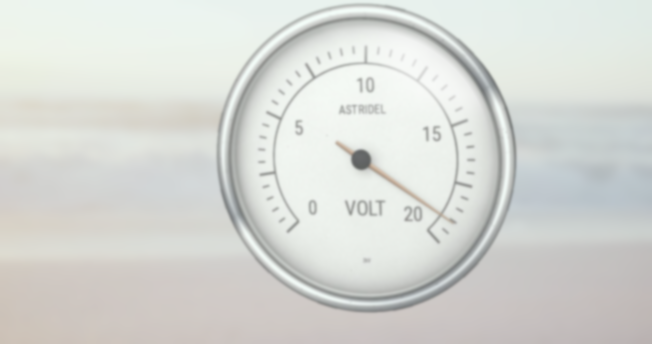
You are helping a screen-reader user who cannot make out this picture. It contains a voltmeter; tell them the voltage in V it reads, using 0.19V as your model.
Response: 19V
